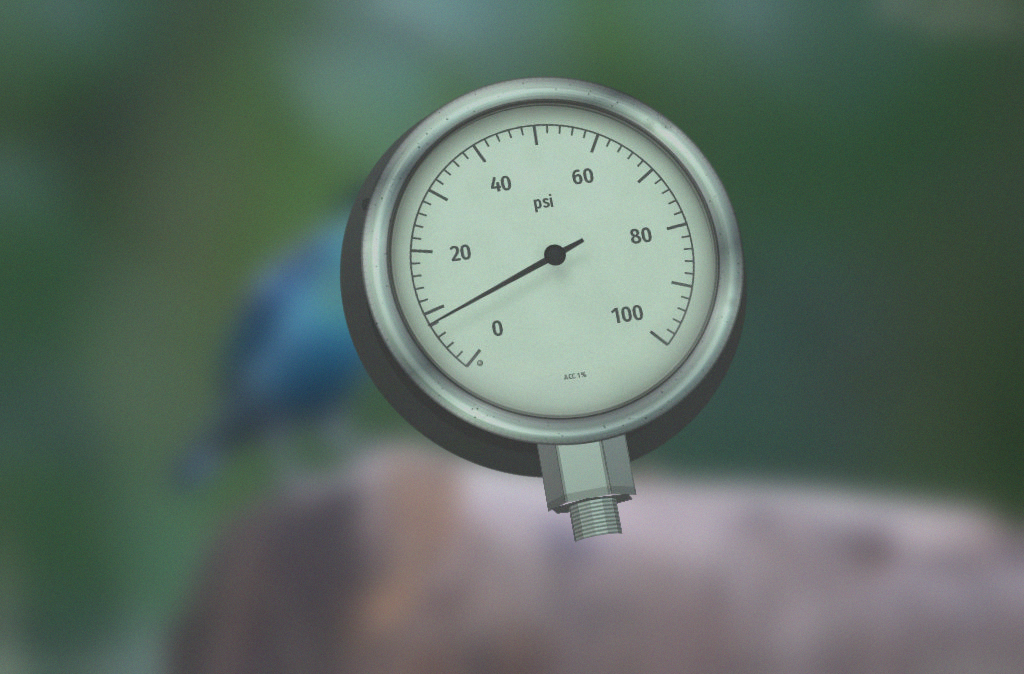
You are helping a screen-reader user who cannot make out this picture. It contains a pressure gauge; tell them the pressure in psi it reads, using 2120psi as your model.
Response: 8psi
